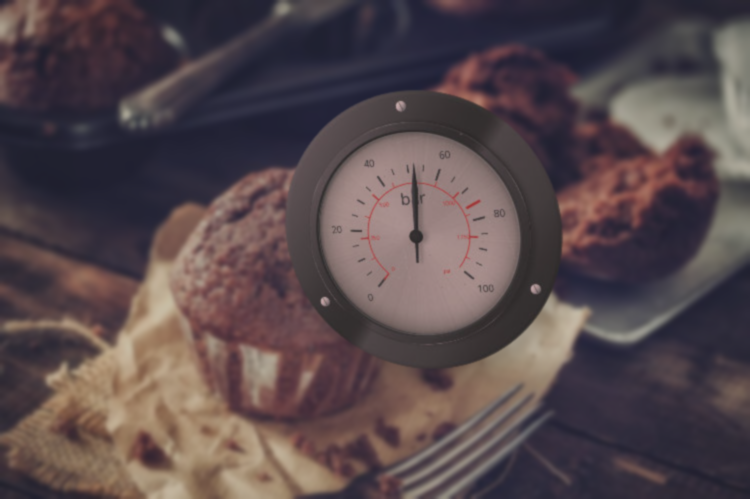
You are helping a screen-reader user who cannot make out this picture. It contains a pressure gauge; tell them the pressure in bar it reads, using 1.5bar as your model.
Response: 52.5bar
